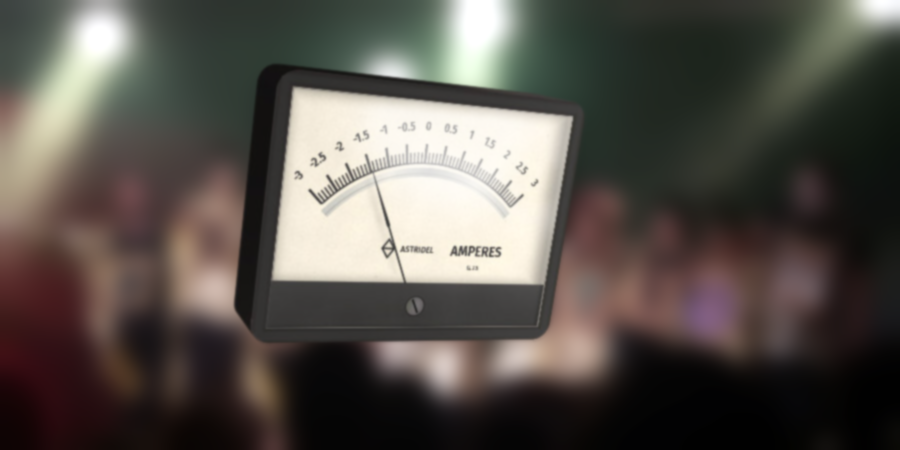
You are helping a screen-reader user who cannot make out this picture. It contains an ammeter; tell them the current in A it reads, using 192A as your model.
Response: -1.5A
